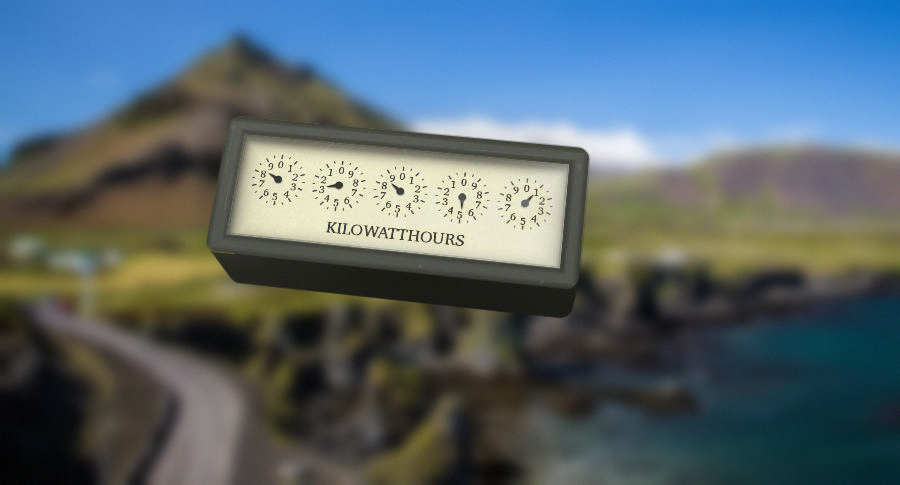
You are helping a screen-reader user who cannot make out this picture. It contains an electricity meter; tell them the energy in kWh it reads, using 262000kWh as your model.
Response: 82851kWh
